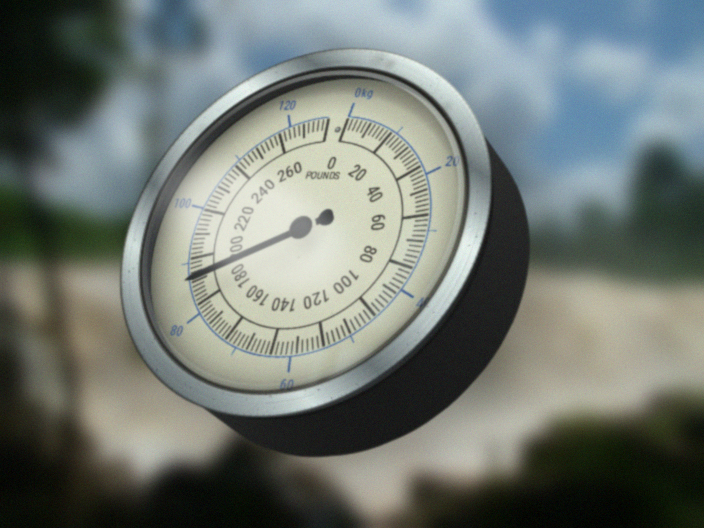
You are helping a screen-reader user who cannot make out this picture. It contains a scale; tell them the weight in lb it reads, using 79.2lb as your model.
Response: 190lb
